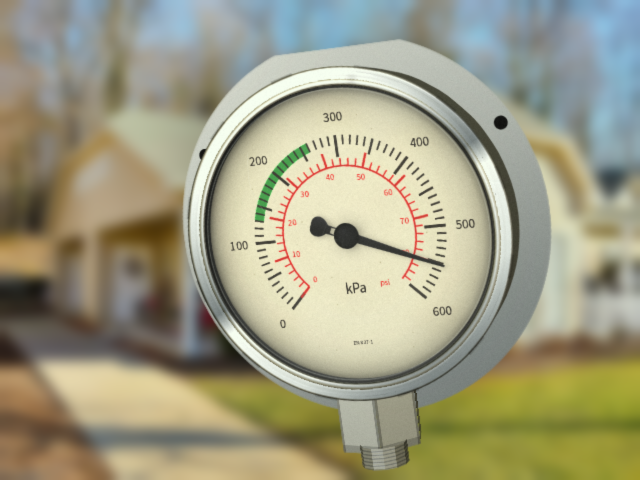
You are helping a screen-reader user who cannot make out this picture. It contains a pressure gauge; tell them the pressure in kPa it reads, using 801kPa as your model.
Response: 550kPa
